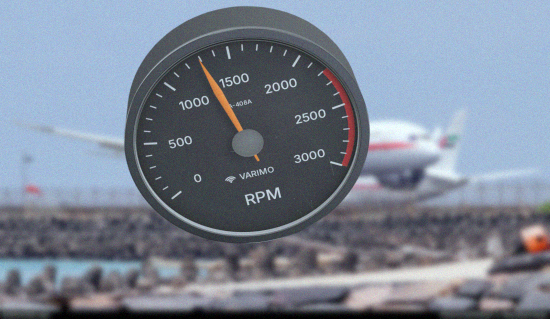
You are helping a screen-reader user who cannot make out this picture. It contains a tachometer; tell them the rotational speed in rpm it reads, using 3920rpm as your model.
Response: 1300rpm
